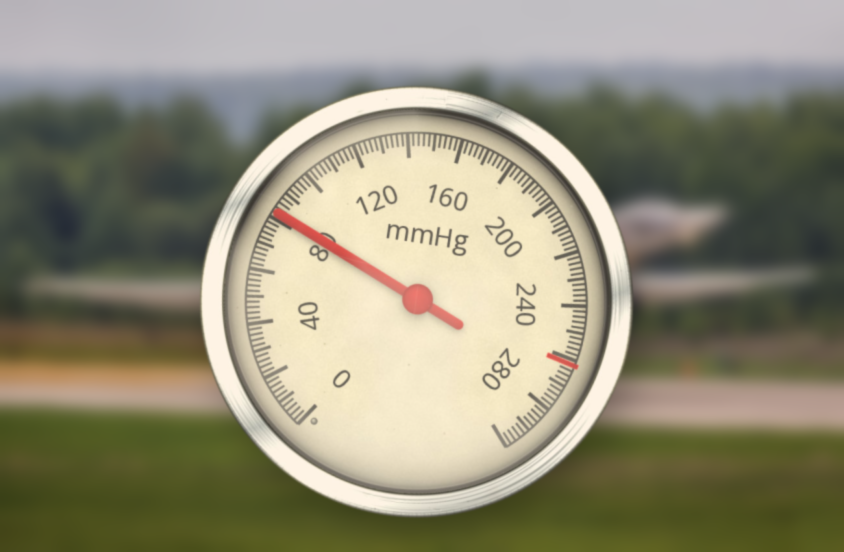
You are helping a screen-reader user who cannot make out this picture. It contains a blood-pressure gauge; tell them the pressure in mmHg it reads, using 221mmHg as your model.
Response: 82mmHg
